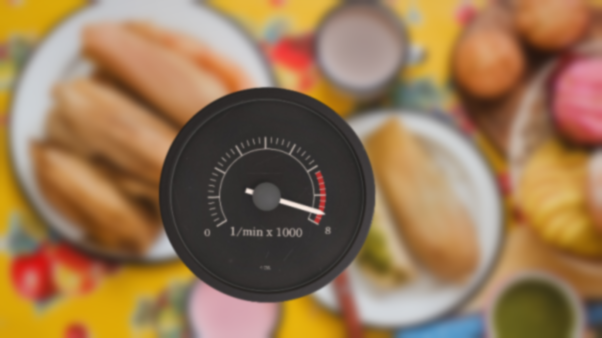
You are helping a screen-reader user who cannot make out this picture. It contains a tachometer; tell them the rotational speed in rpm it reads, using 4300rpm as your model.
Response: 7600rpm
